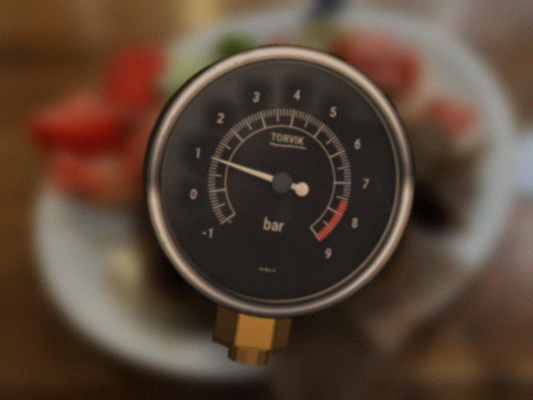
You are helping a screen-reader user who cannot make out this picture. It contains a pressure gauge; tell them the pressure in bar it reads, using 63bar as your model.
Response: 1bar
